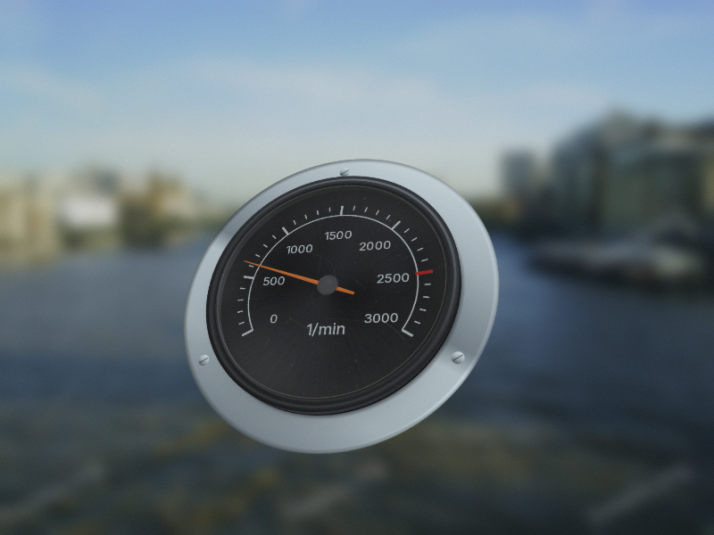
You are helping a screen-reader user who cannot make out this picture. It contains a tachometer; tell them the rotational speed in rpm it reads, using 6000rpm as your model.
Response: 600rpm
